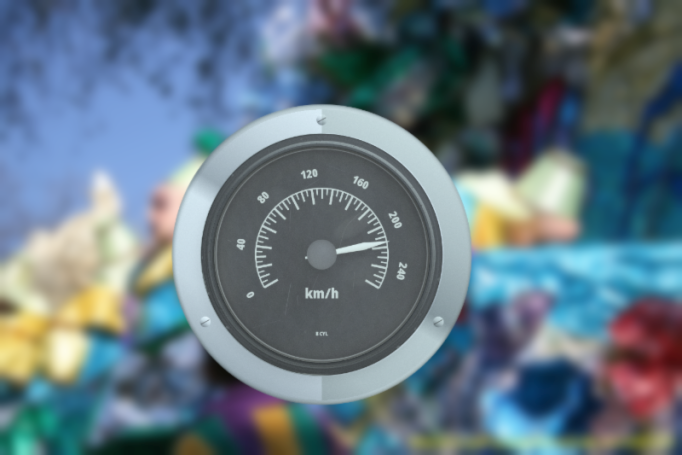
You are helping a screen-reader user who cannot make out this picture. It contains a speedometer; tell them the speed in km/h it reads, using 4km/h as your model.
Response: 215km/h
